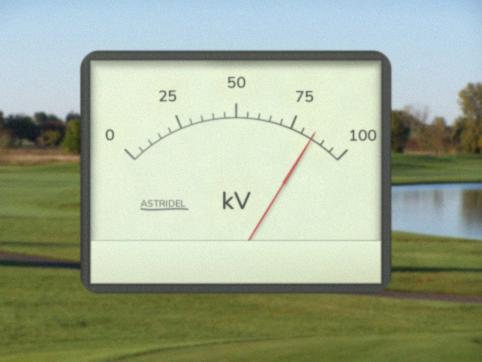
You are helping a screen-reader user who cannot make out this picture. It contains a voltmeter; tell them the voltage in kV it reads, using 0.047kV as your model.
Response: 85kV
